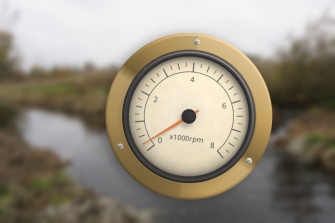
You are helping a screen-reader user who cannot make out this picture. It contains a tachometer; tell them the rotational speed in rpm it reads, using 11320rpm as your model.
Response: 250rpm
